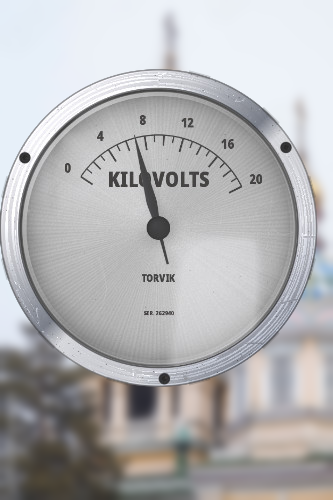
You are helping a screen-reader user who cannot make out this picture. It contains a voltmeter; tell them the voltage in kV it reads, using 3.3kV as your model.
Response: 7kV
